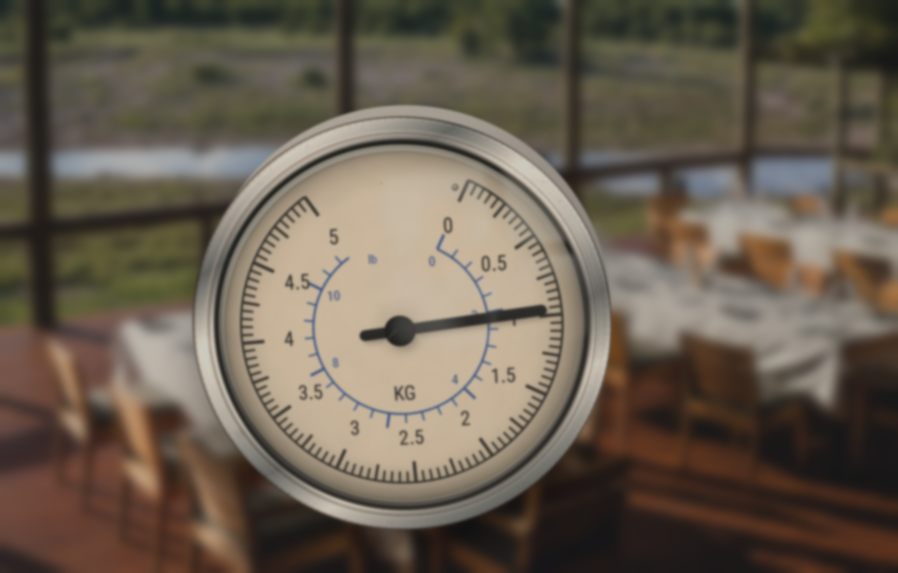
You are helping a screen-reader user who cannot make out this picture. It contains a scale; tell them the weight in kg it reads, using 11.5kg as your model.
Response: 0.95kg
